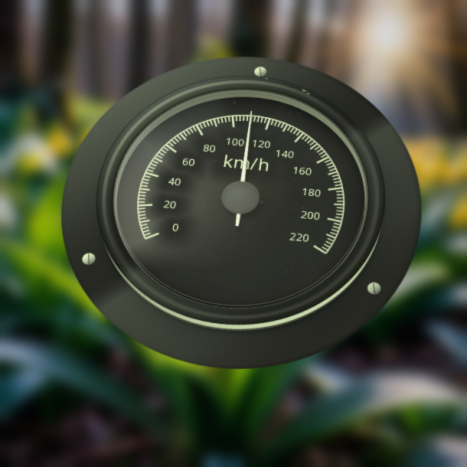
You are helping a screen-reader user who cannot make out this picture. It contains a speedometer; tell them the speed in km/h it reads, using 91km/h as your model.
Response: 110km/h
